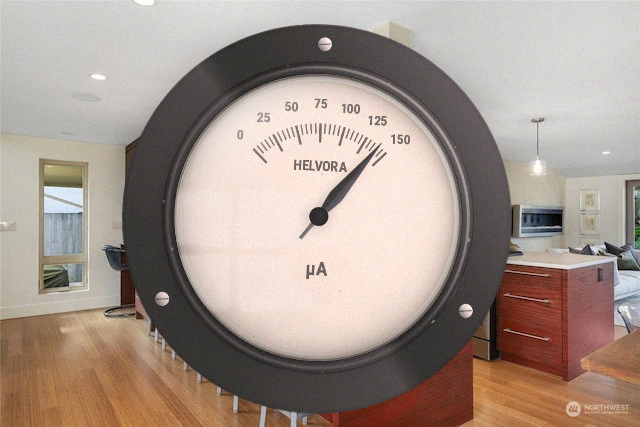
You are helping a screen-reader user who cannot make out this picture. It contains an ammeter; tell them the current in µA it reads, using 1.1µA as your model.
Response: 140µA
